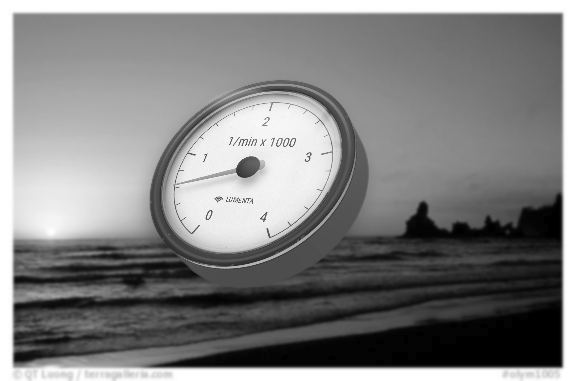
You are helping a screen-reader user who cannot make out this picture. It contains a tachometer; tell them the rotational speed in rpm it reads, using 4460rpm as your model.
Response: 600rpm
